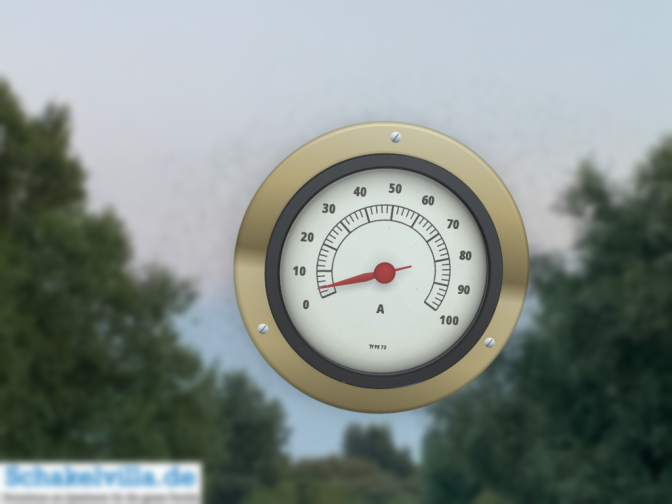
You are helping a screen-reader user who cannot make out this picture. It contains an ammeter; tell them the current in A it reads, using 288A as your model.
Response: 4A
